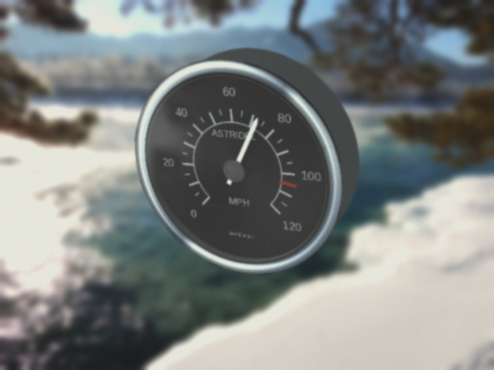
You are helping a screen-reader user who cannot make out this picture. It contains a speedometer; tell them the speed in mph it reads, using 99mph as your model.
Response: 72.5mph
